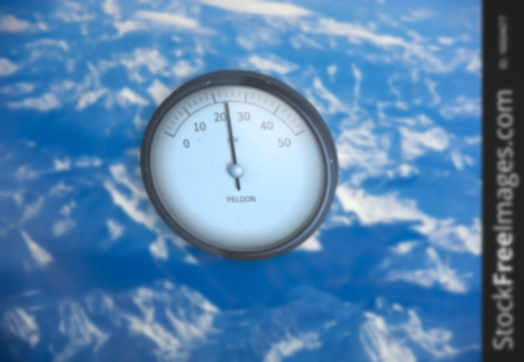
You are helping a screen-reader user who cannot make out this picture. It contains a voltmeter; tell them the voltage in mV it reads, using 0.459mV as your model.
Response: 24mV
